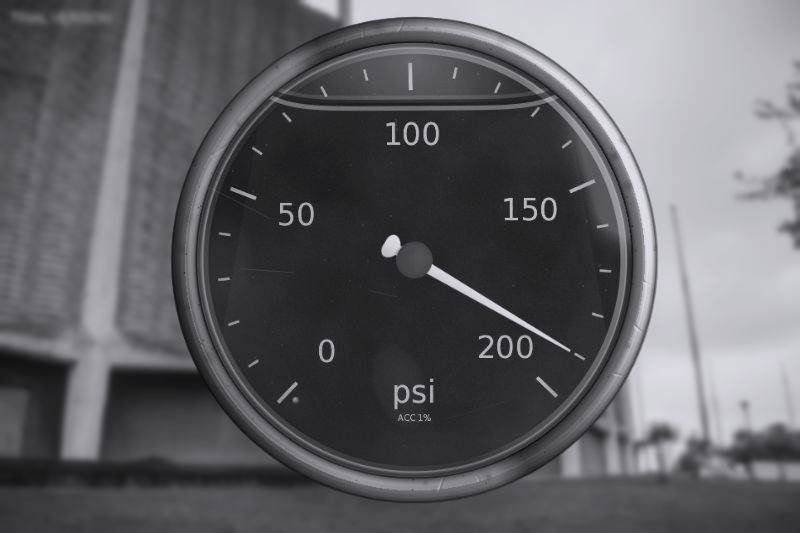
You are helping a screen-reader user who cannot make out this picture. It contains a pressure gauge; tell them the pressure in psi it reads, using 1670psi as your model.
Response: 190psi
